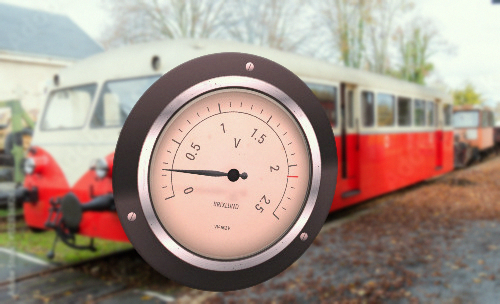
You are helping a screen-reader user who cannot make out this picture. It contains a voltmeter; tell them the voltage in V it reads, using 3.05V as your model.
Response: 0.25V
